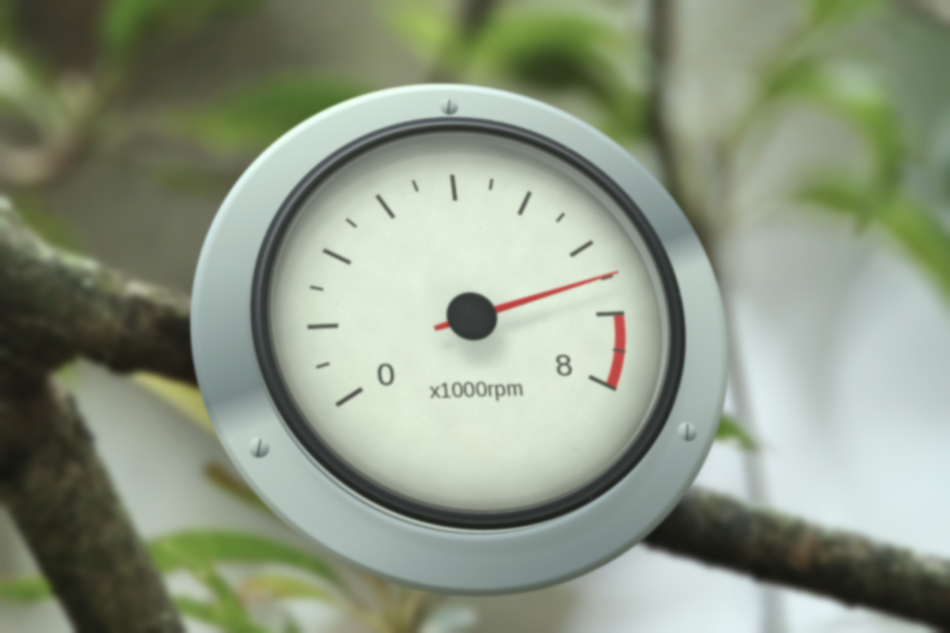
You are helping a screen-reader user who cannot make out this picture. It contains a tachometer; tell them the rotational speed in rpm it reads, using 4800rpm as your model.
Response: 6500rpm
